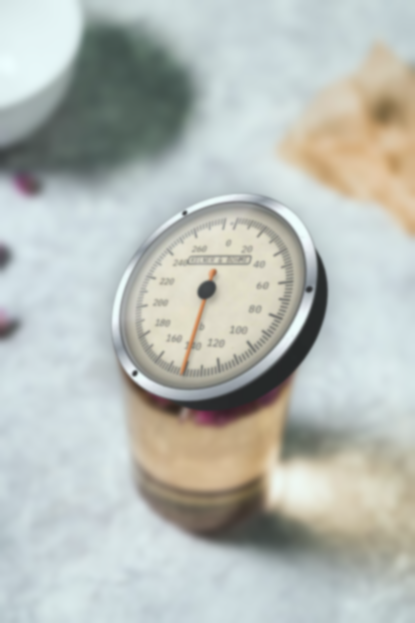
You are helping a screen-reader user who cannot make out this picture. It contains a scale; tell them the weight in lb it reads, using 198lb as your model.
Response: 140lb
